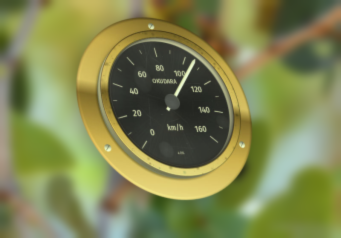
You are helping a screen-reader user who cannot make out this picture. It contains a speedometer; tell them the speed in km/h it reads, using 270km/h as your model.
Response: 105km/h
